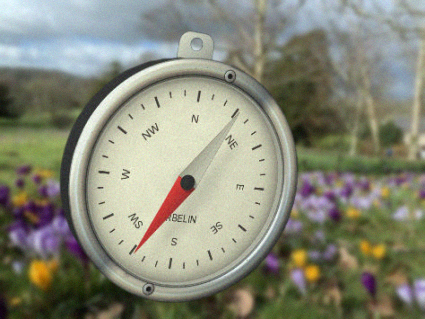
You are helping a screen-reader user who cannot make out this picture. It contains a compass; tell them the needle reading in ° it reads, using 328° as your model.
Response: 210°
